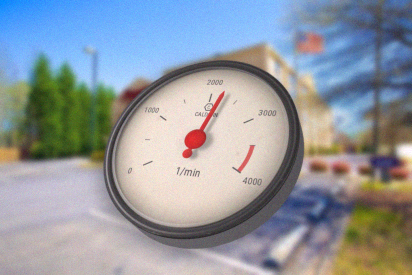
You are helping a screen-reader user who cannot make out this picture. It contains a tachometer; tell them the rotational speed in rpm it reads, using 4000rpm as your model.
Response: 2250rpm
